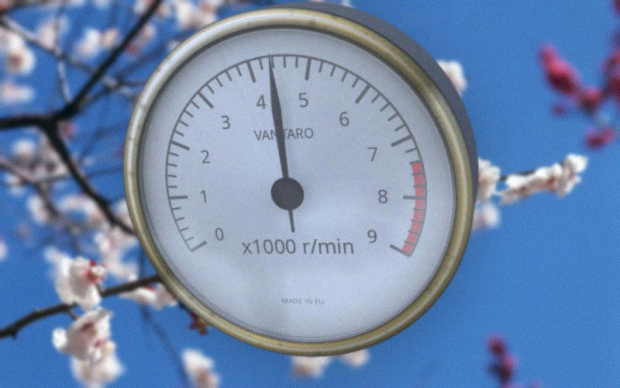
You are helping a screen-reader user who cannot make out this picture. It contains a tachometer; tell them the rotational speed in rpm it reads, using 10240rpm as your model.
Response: 4400rpm
